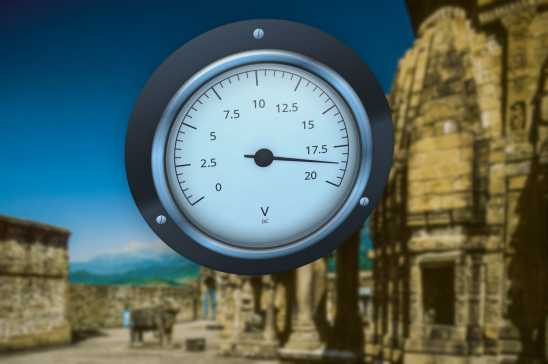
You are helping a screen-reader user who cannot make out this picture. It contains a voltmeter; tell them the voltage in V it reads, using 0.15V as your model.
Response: 18.5V
